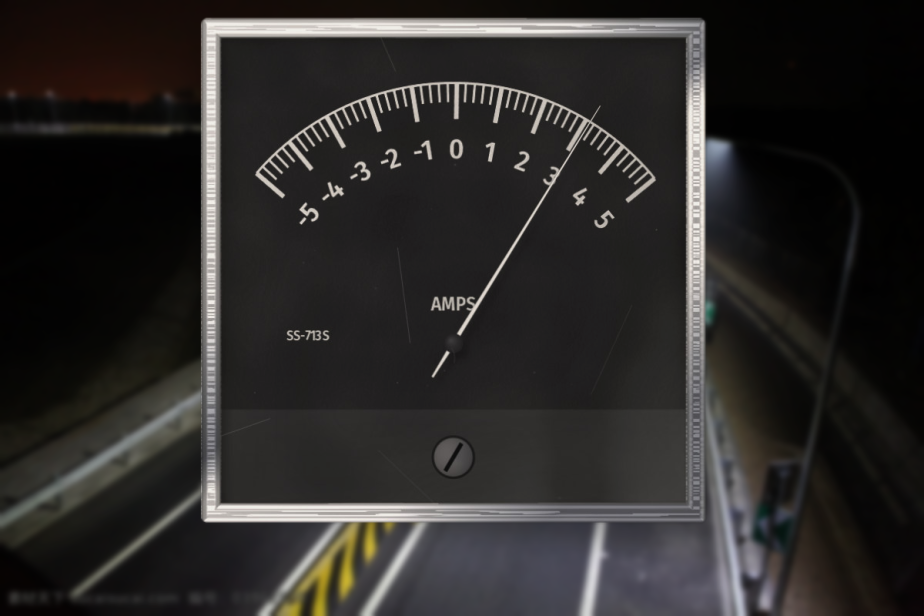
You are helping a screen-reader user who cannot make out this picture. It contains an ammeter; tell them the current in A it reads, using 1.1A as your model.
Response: 3.1A
